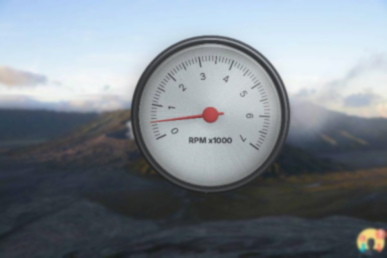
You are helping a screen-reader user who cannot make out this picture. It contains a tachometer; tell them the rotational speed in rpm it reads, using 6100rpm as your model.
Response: 500rpm
